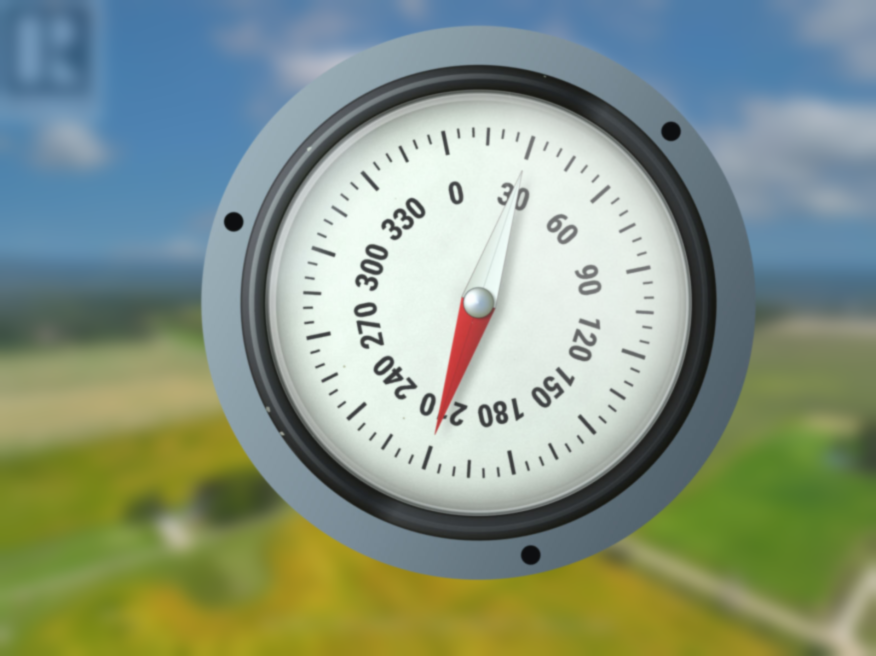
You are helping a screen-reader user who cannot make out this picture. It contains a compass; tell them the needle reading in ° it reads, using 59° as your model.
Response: 210°
